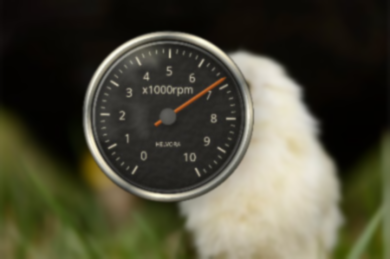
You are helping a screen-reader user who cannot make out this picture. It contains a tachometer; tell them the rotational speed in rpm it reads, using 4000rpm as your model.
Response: 6800rpm
